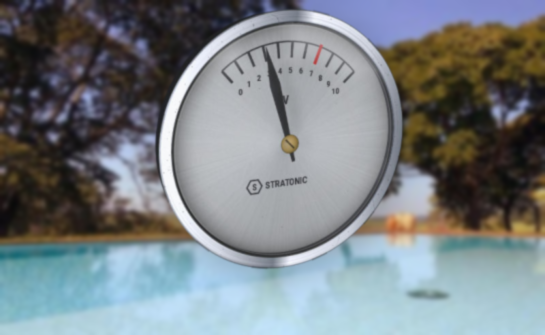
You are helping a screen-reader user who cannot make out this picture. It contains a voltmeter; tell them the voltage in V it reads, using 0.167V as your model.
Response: 3V
